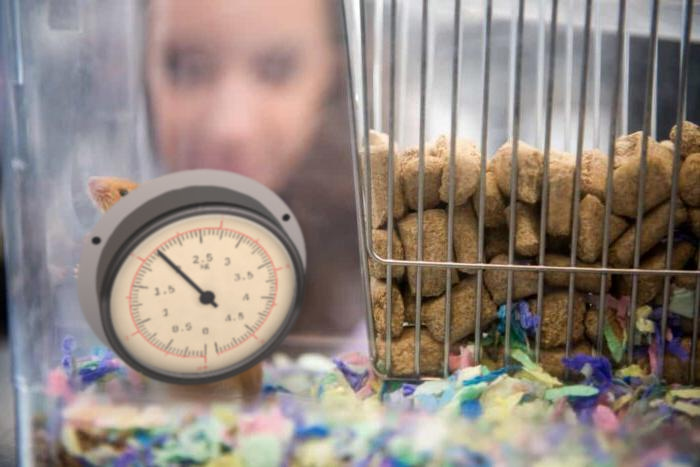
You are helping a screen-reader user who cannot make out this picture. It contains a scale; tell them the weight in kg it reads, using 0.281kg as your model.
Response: 2kg
